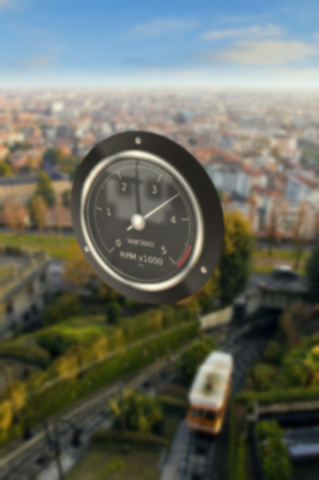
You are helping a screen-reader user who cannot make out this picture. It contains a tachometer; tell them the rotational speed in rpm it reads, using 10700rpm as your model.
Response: 3500rpm
